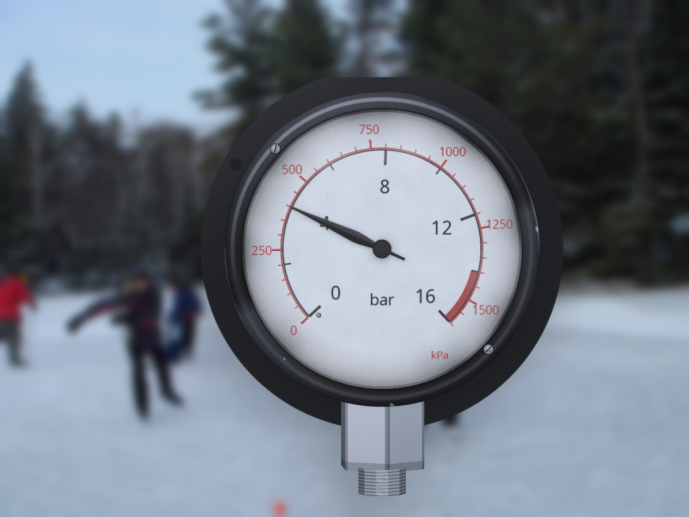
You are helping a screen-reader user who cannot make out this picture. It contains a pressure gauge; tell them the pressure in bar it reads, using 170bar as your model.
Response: 4bar
